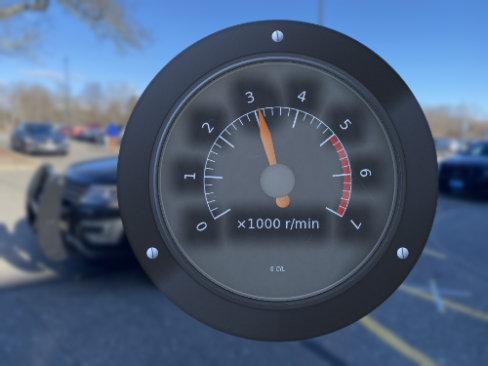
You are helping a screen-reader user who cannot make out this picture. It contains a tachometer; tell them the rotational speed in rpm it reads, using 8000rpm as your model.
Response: 3100rpm
